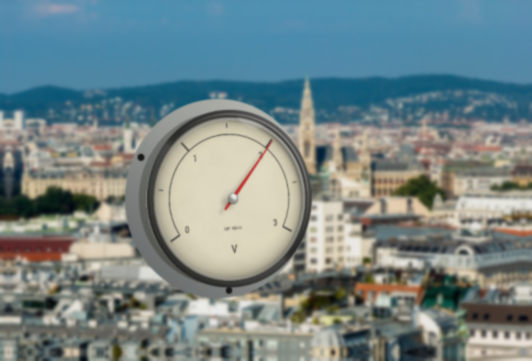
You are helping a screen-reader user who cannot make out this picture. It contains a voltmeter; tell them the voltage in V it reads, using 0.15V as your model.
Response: 2V
